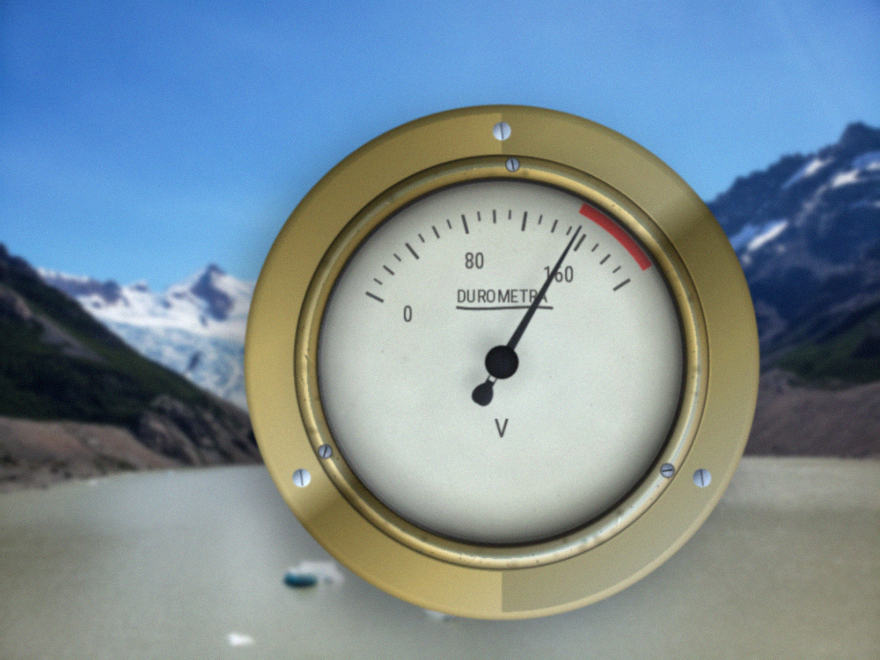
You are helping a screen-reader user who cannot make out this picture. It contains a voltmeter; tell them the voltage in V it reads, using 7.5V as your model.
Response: 155V
